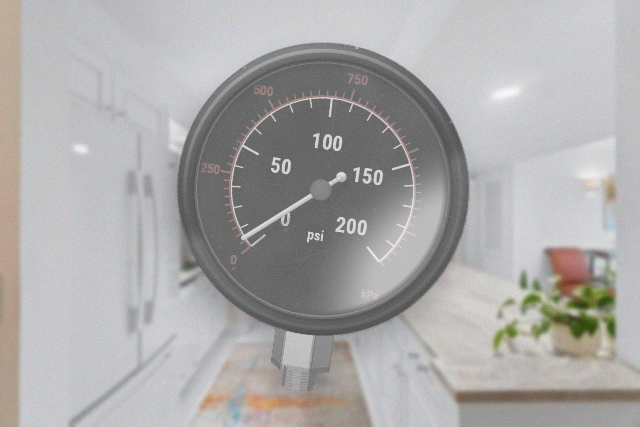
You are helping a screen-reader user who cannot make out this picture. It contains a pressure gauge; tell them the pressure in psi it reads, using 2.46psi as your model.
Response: 5psi
